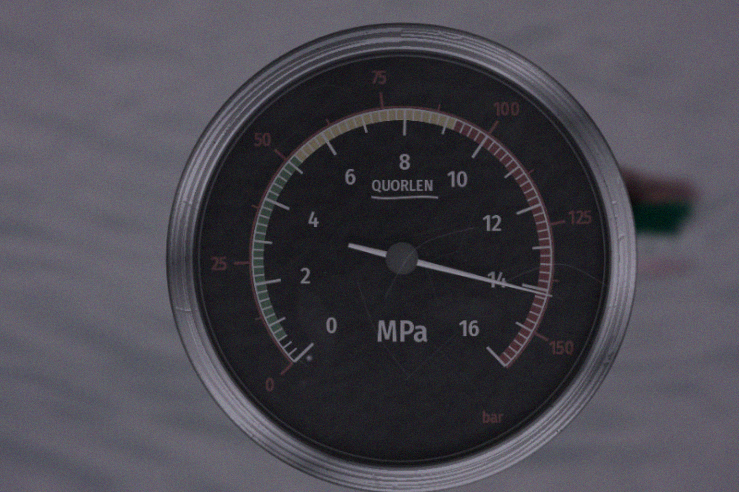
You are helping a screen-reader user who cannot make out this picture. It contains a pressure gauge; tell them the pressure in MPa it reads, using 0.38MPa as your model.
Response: 14.1MPa
